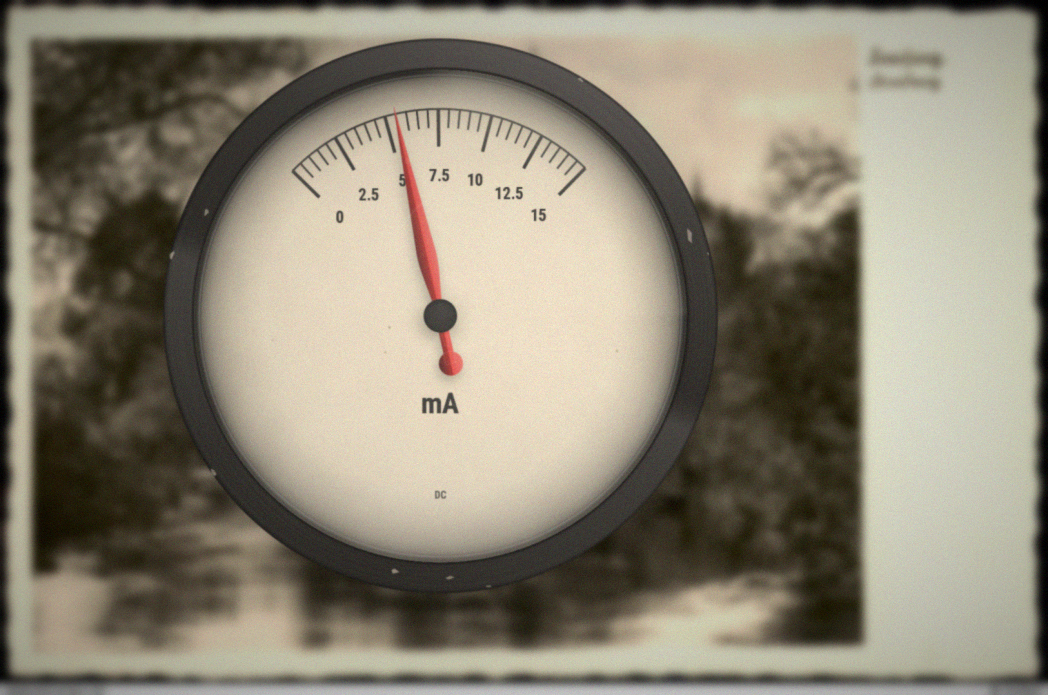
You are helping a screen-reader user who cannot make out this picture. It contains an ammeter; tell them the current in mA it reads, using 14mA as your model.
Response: 5.5mA
